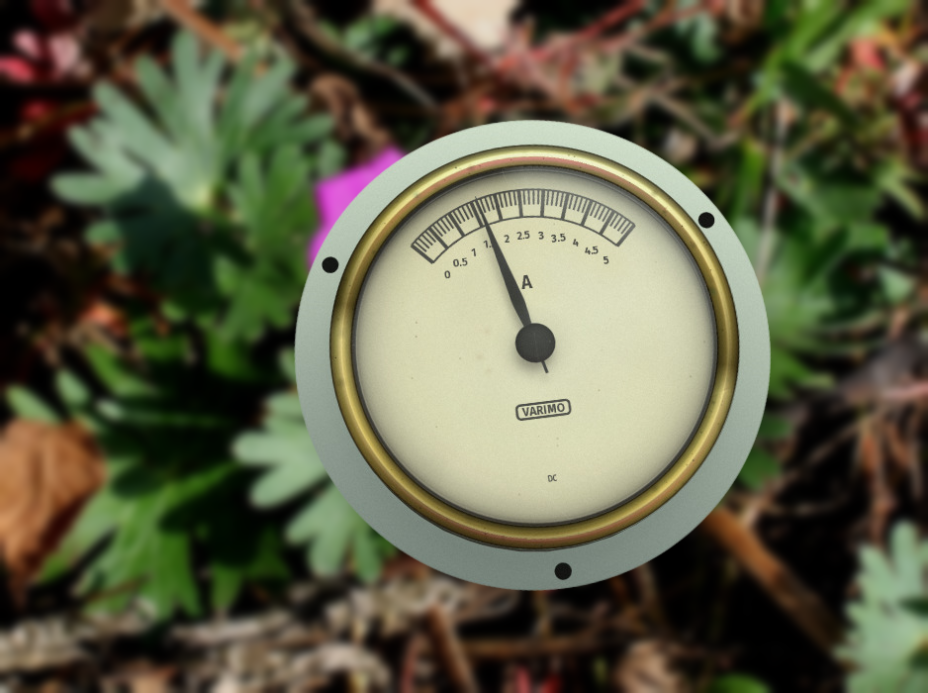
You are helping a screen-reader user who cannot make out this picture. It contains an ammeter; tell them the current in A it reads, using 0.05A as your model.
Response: 1.6A
